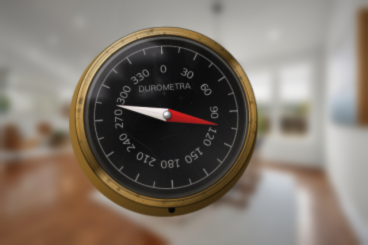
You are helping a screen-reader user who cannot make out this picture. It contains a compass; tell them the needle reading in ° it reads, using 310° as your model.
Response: 105°
